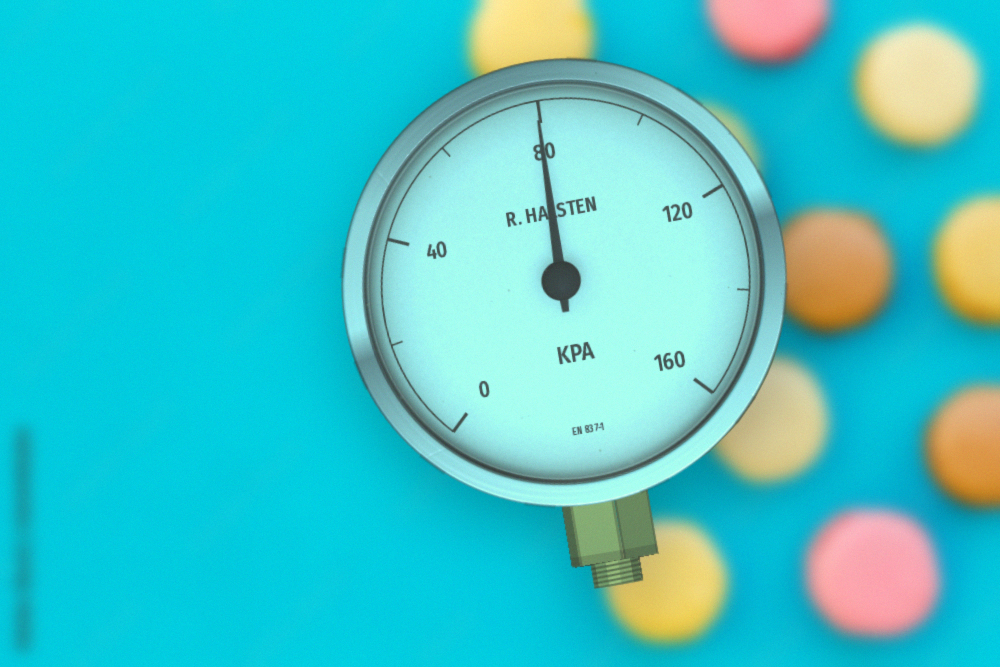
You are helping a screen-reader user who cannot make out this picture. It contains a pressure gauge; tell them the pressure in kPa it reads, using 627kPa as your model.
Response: 80kPa
